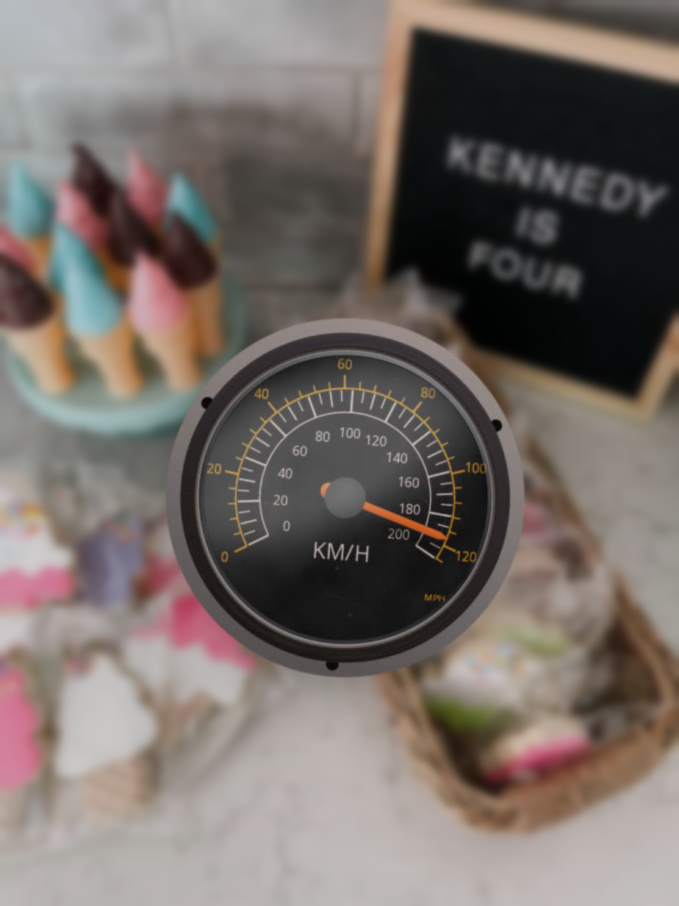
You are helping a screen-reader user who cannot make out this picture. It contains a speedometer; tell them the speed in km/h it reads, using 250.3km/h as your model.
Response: 190km/h
